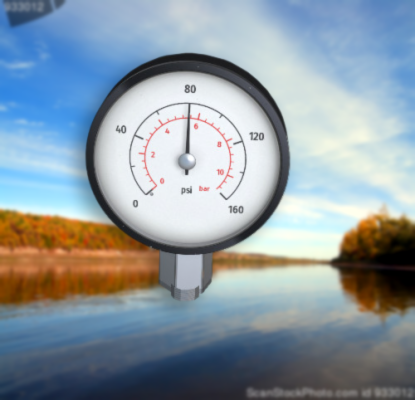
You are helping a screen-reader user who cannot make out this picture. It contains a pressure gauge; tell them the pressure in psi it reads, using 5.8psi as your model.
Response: 80psi
